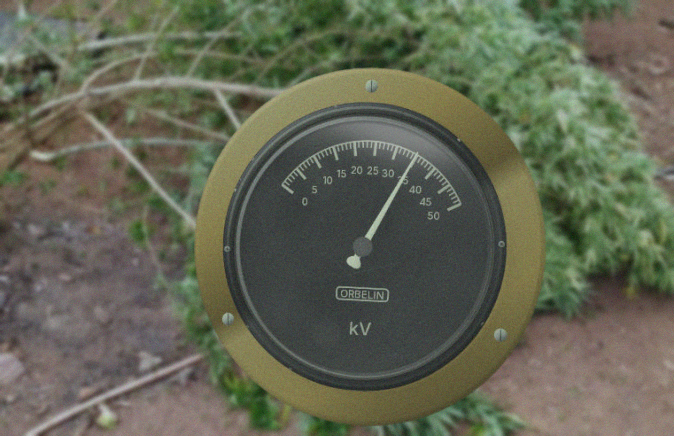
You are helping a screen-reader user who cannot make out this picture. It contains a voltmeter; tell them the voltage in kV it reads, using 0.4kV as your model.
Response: 35kV
